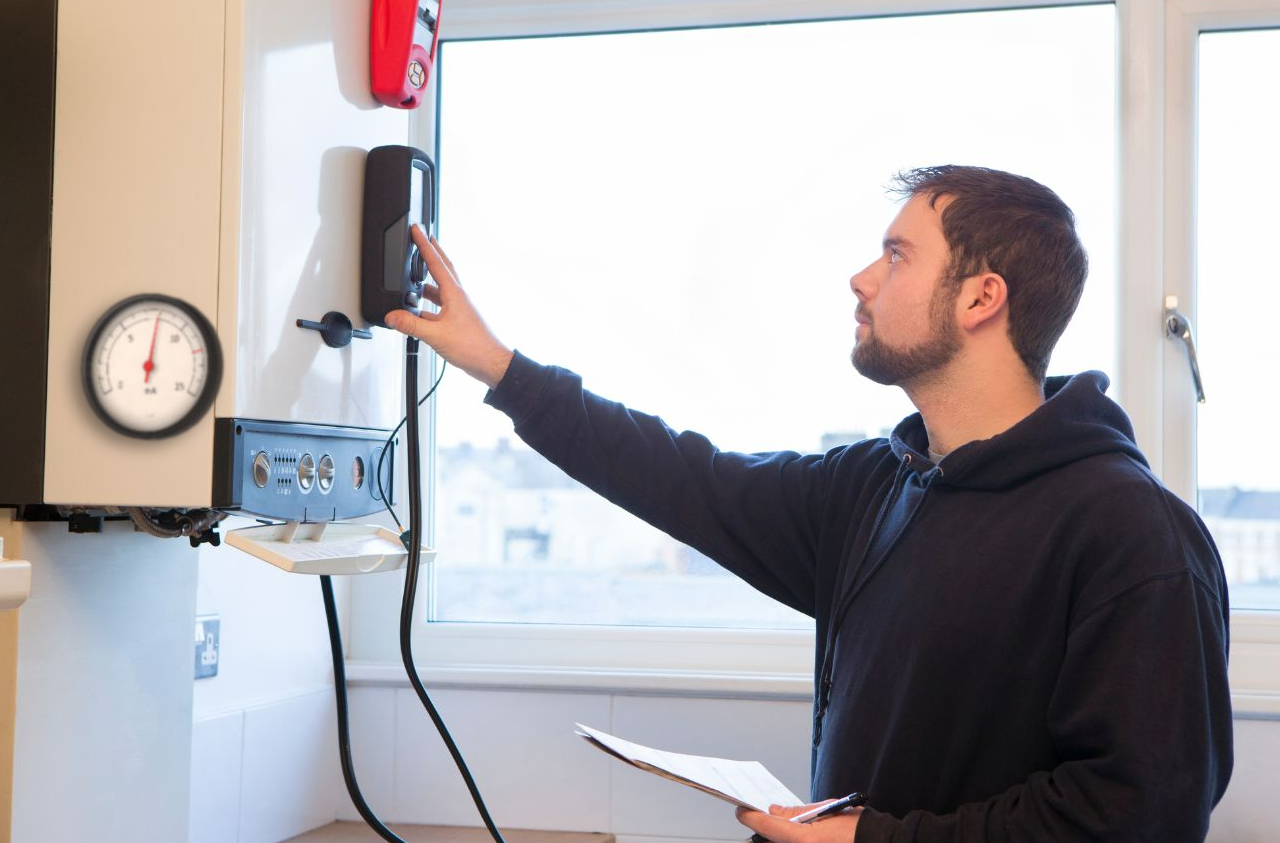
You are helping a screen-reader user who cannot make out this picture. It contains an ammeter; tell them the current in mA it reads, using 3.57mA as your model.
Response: 8mA
